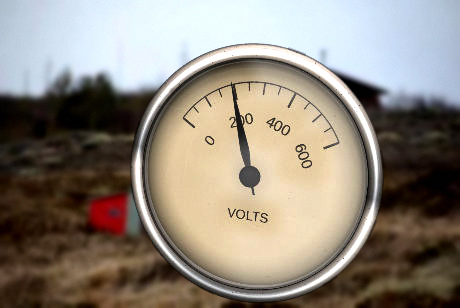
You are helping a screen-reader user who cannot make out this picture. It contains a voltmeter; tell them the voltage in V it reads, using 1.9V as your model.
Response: 200V
